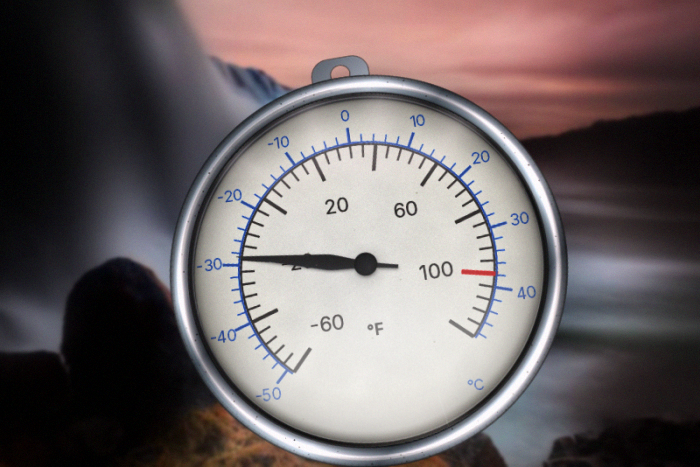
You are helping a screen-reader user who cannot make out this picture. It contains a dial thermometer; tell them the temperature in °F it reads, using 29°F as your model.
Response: -20°F
